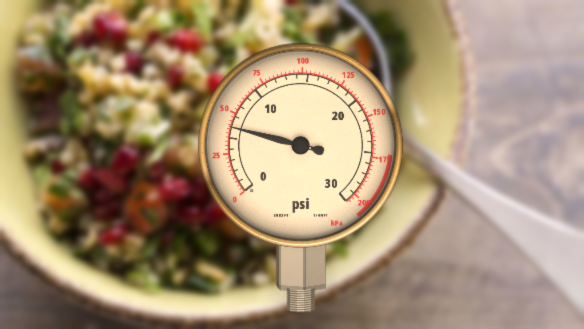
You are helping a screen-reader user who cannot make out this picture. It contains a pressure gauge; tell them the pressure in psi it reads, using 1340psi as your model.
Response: 6psi
